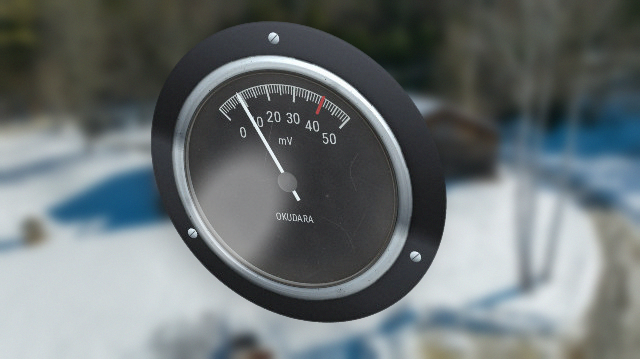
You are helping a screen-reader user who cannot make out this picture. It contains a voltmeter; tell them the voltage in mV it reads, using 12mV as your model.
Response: 10mV
